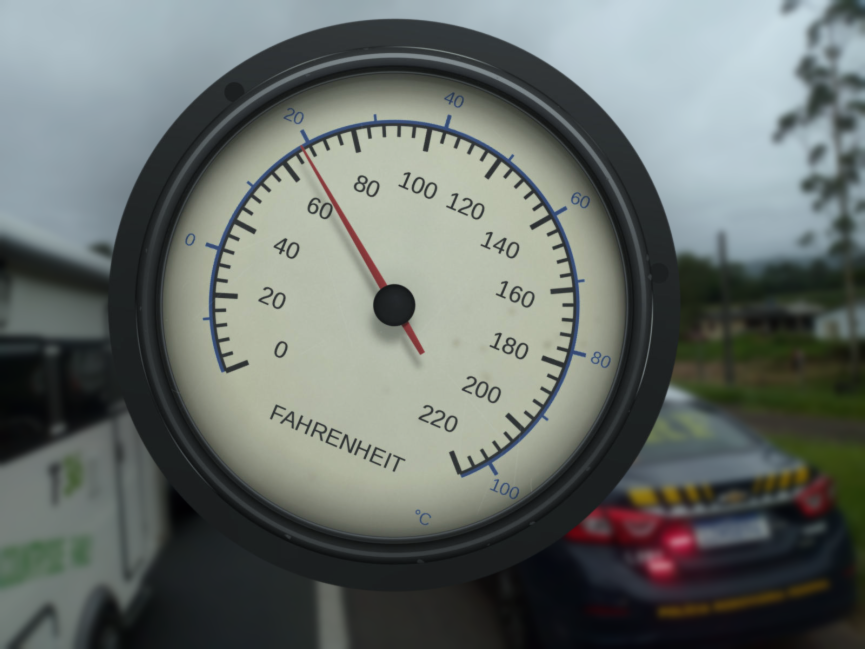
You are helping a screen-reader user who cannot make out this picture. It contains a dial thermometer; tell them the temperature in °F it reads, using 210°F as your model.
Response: 66°F
